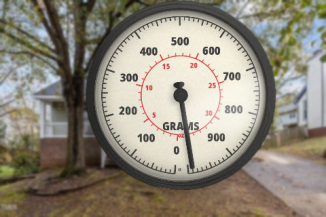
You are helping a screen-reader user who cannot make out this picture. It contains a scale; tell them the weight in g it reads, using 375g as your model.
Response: 990g
